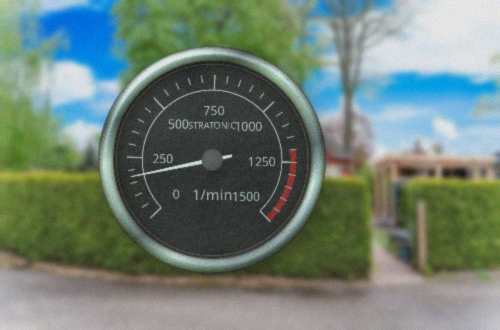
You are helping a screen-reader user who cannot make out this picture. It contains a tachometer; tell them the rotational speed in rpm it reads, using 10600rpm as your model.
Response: 175rpm
